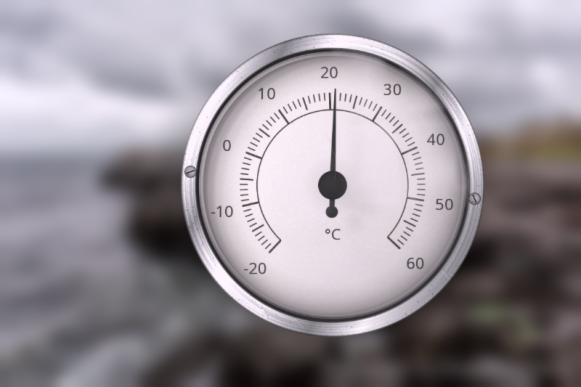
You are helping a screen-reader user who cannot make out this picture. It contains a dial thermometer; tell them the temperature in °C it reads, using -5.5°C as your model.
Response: 21°C
